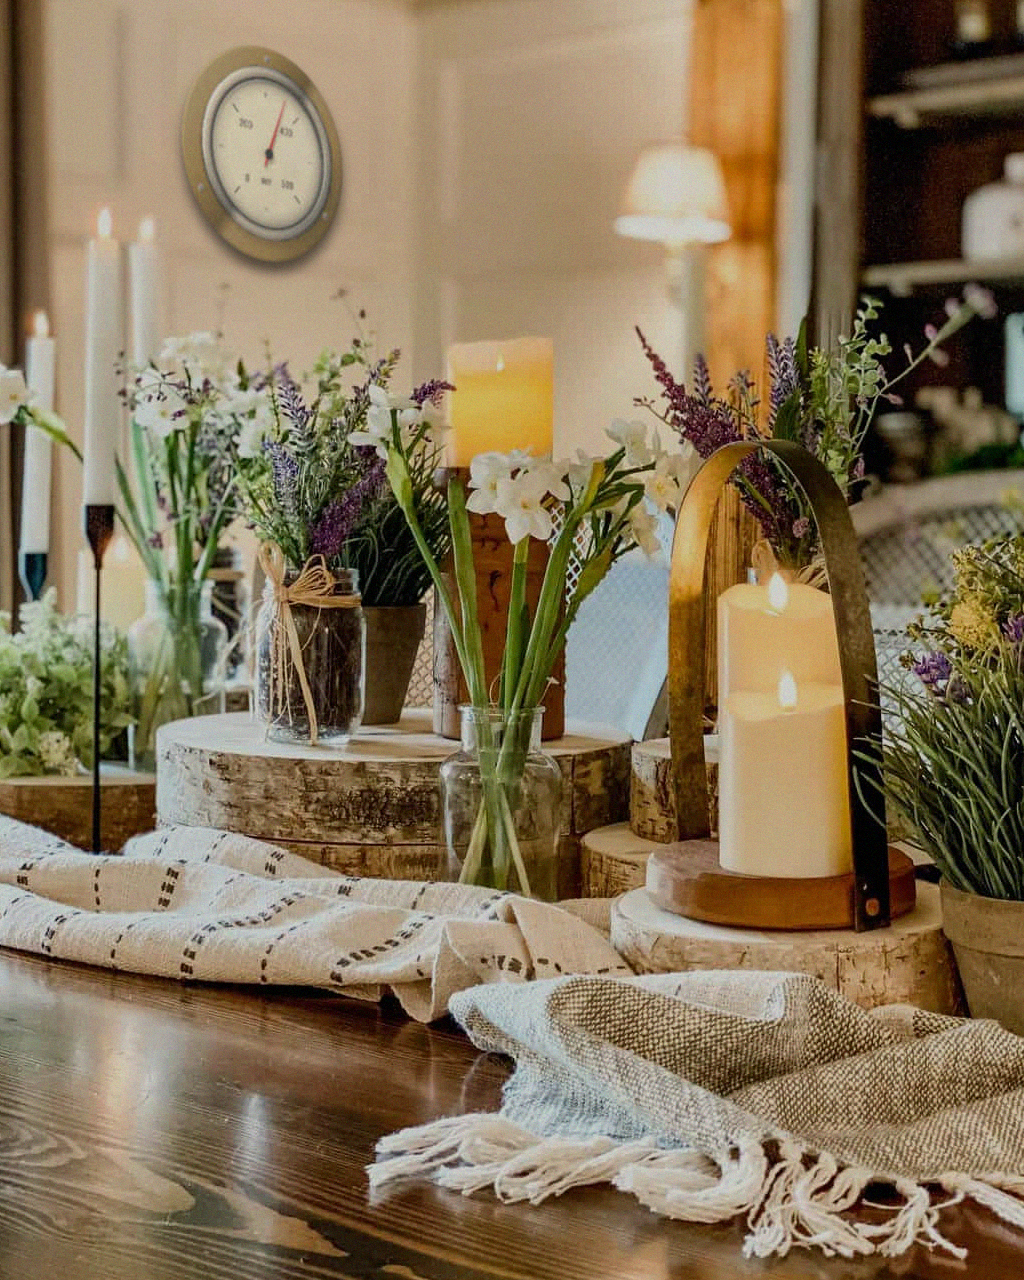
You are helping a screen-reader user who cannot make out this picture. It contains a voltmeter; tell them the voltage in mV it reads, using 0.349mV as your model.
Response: 350mV
